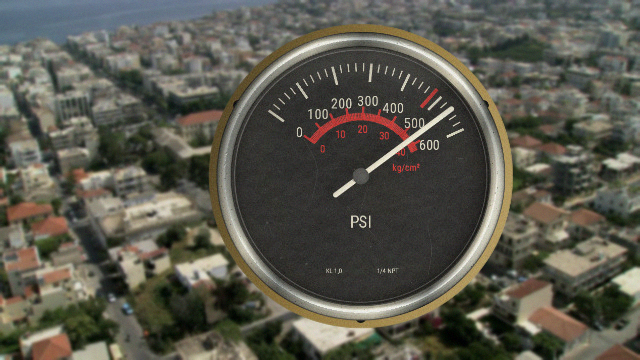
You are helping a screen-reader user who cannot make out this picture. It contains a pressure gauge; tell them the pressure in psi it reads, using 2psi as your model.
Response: 540psi
